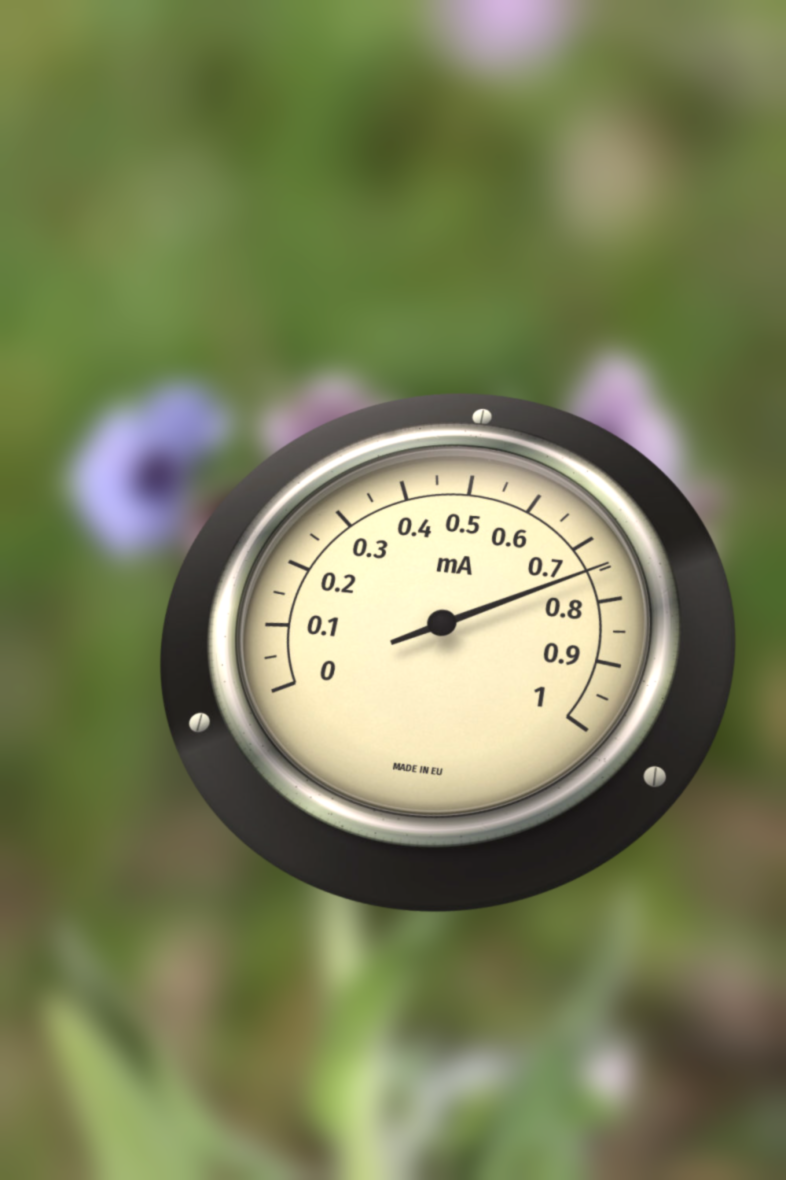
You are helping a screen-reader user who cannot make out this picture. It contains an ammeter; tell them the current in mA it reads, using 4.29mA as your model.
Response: 0.75mA
